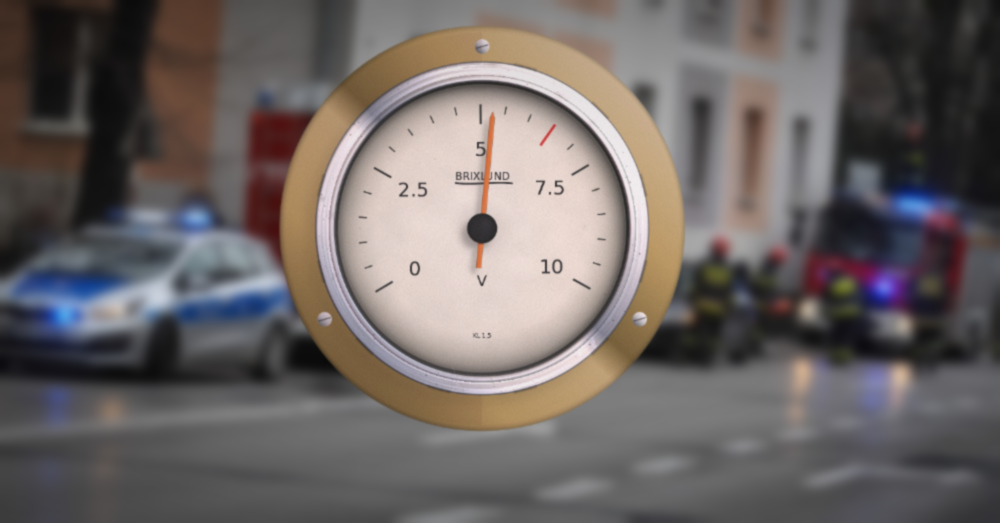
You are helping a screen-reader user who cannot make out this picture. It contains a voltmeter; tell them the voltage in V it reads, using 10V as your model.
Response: 5.25V
